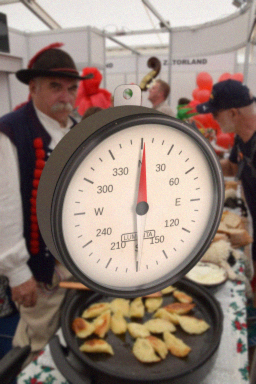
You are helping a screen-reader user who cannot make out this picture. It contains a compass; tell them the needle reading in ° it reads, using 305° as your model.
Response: 0°
